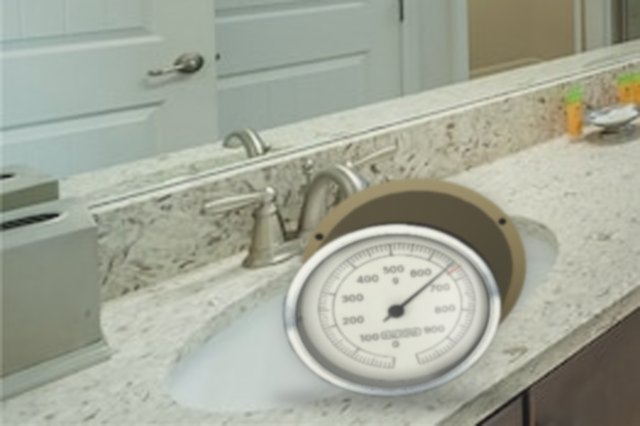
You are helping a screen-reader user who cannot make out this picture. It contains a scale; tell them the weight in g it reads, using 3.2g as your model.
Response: 650g
